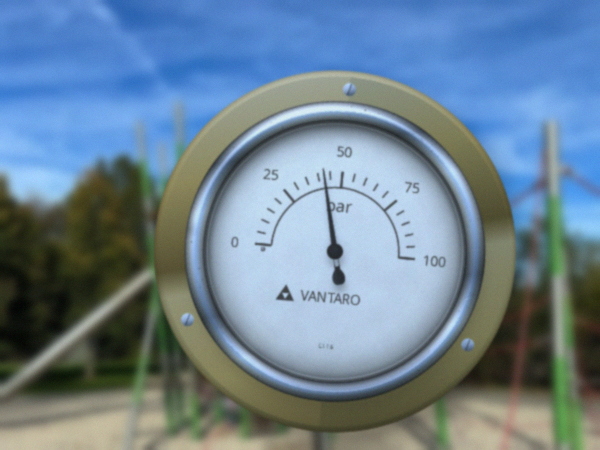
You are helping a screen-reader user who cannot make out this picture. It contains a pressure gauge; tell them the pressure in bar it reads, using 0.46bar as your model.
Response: 42.5bar
